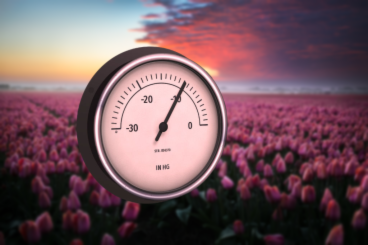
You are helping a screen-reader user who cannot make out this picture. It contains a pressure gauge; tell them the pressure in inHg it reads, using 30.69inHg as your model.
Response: -10inHg
